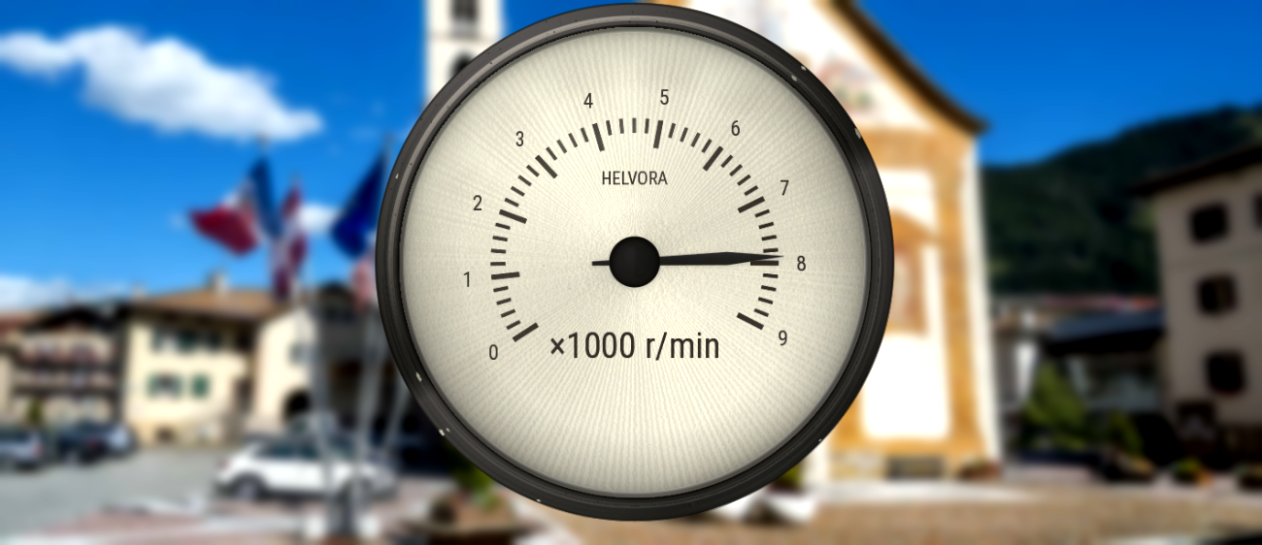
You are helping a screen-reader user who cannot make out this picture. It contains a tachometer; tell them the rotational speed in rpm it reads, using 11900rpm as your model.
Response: 7900rpm
